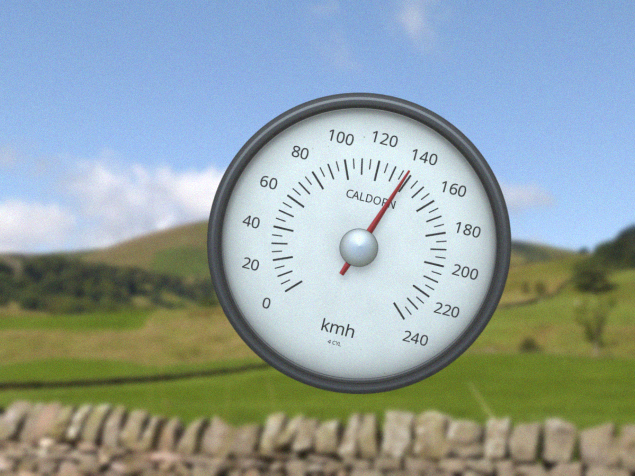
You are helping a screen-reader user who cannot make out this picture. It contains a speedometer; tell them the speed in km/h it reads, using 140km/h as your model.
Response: 137.5km/h
